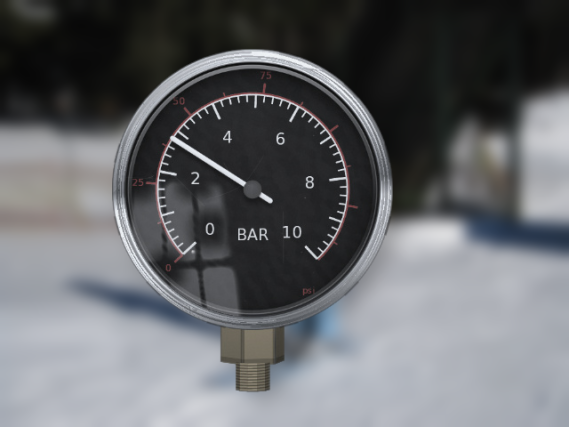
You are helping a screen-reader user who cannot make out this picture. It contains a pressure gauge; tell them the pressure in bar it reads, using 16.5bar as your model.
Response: 2.8bar
